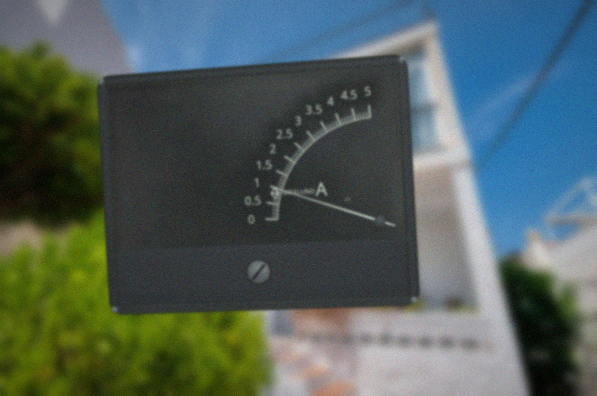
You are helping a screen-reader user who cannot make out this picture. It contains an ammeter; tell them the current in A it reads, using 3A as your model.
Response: 1A
